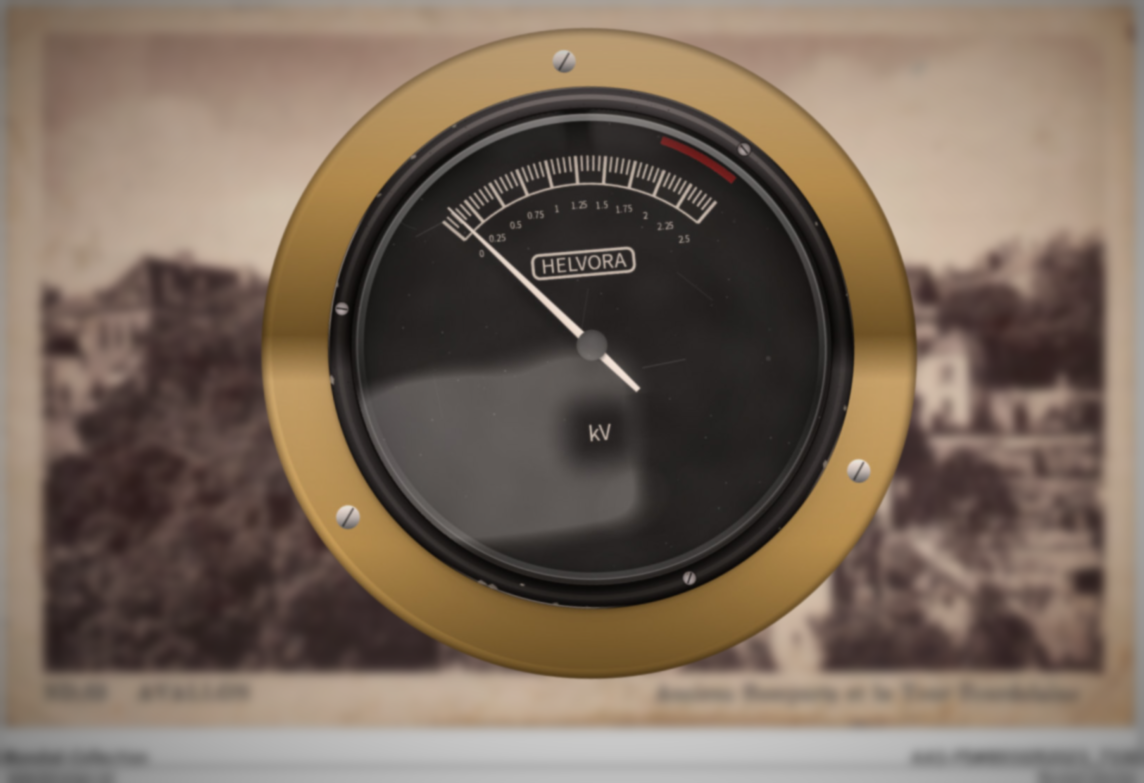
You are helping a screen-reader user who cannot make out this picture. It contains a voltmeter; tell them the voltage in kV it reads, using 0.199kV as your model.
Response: 0.1kV
